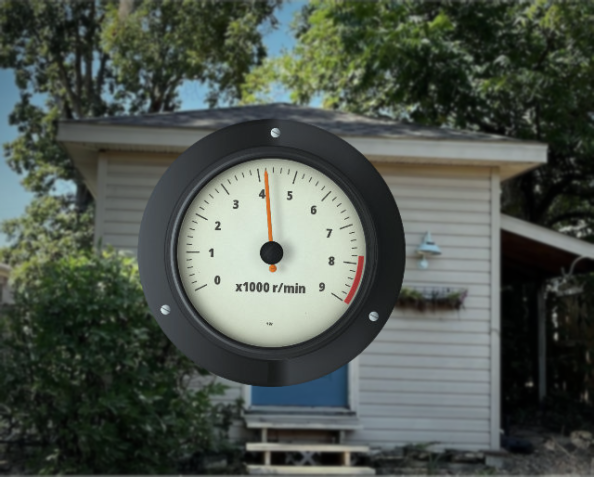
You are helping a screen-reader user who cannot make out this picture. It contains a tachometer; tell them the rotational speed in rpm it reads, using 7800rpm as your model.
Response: 4200rpm
